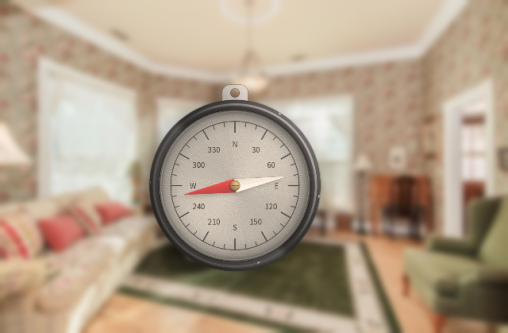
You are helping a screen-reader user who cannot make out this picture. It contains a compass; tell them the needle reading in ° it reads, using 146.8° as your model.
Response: 260°
